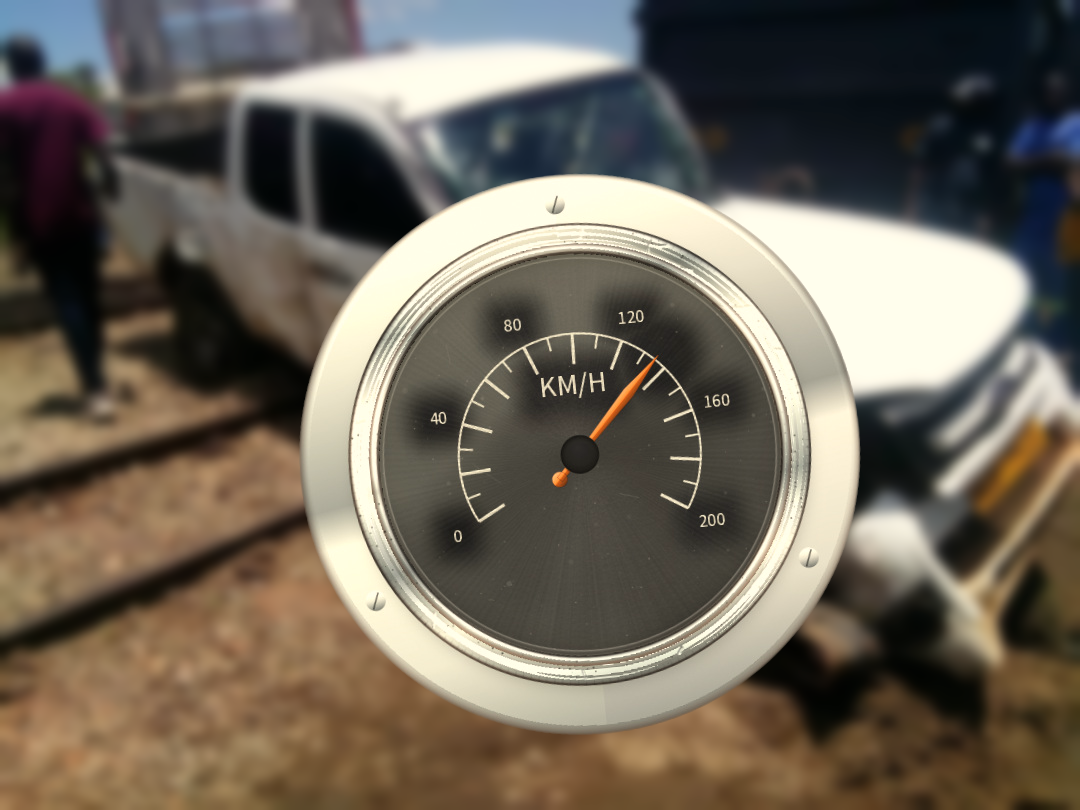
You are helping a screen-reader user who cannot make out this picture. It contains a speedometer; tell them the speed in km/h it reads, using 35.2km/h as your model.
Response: 135km/h
